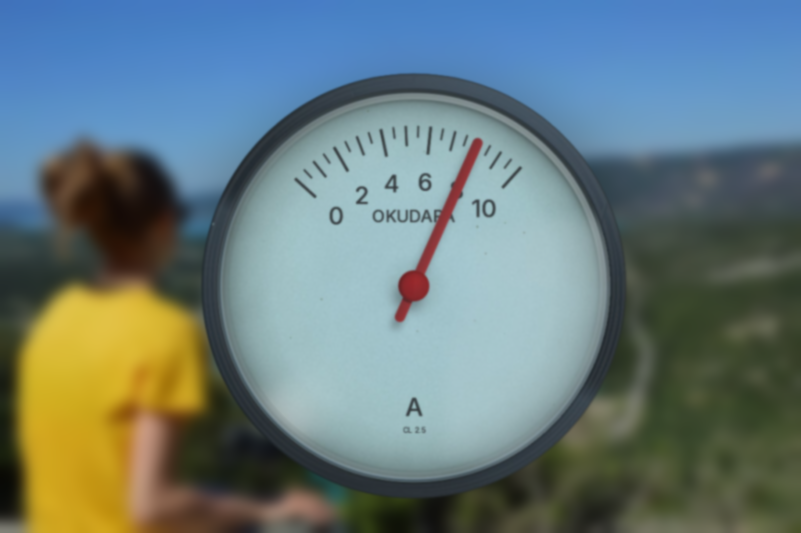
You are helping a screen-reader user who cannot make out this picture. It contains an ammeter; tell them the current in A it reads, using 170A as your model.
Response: 8A
